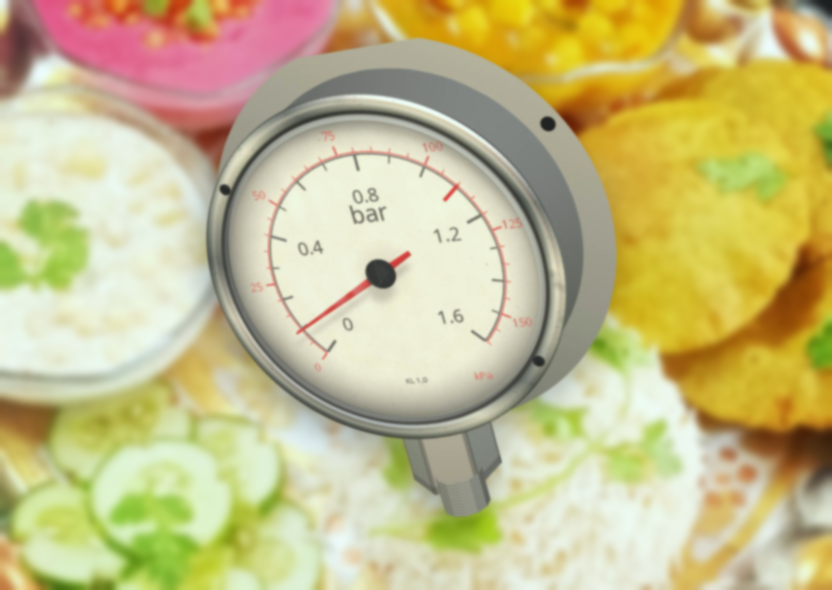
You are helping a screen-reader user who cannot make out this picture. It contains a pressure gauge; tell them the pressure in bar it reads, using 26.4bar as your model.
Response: 0.1bar
